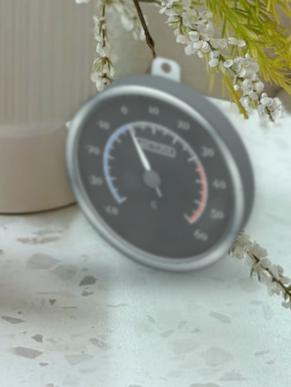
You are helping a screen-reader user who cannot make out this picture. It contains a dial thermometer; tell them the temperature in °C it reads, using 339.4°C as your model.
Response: 0°C
